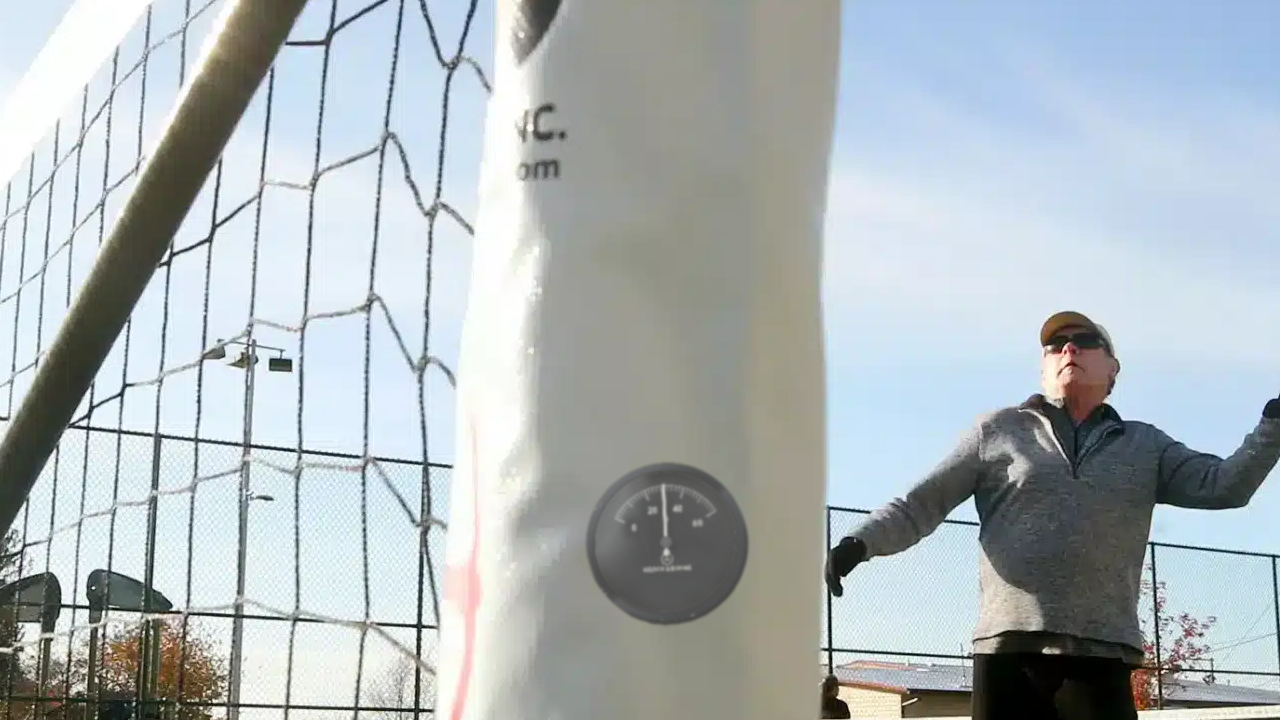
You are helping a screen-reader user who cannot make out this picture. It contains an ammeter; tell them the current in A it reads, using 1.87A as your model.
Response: 30A
